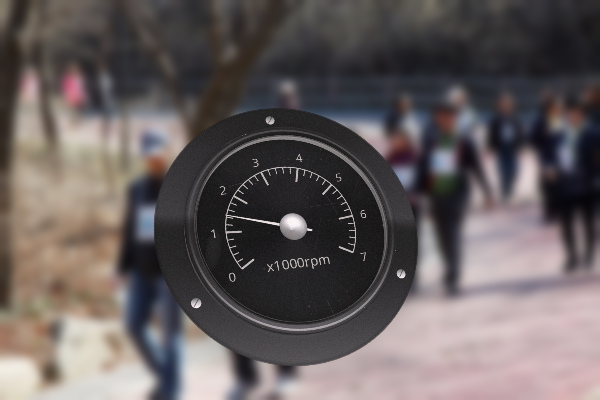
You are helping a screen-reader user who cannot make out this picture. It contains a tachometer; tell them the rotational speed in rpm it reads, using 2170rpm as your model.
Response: 1400rpm
